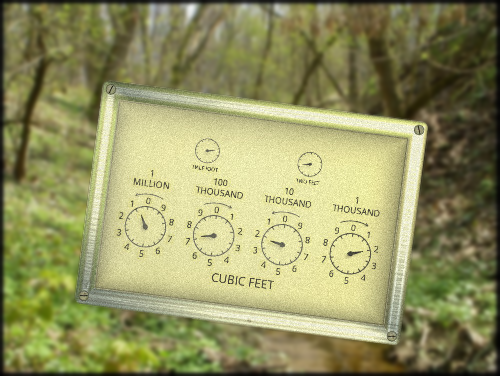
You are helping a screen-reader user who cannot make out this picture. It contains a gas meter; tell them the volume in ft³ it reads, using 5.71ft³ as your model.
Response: 72200ft³
